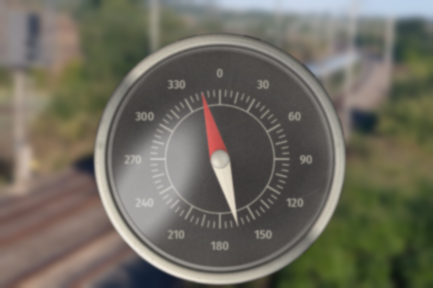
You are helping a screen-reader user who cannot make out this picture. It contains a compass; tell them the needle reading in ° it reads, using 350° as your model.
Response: 345°
